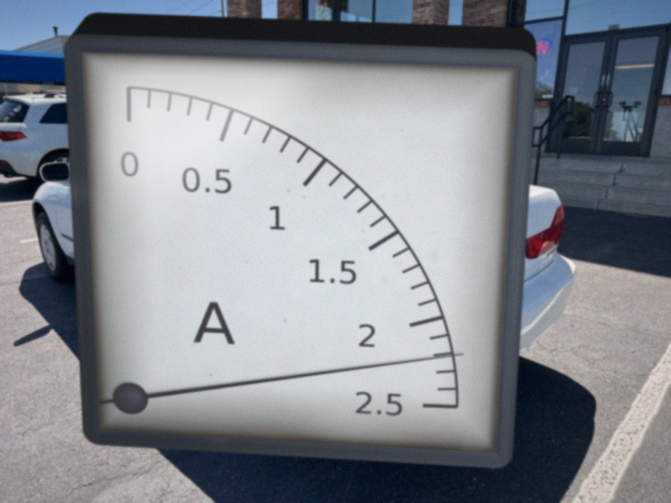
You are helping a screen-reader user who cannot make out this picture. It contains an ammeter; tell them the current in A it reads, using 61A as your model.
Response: 2.2A
